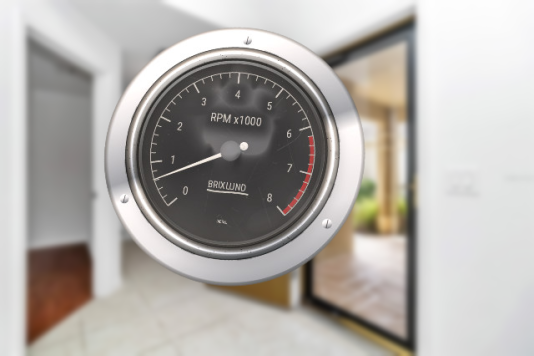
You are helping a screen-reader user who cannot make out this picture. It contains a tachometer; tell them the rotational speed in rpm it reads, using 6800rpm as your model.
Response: 600rpm
